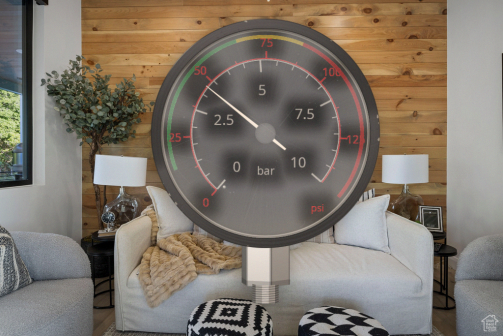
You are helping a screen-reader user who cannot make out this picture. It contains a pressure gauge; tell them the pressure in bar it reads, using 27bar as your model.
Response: 3.25bar
